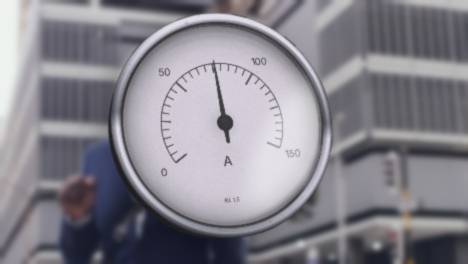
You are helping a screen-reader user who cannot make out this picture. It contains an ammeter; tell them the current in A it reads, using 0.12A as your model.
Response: 75A
